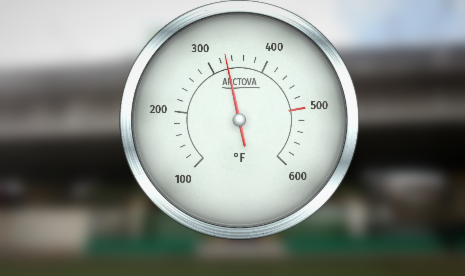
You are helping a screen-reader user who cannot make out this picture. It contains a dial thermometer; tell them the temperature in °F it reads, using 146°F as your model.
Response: 330°F
